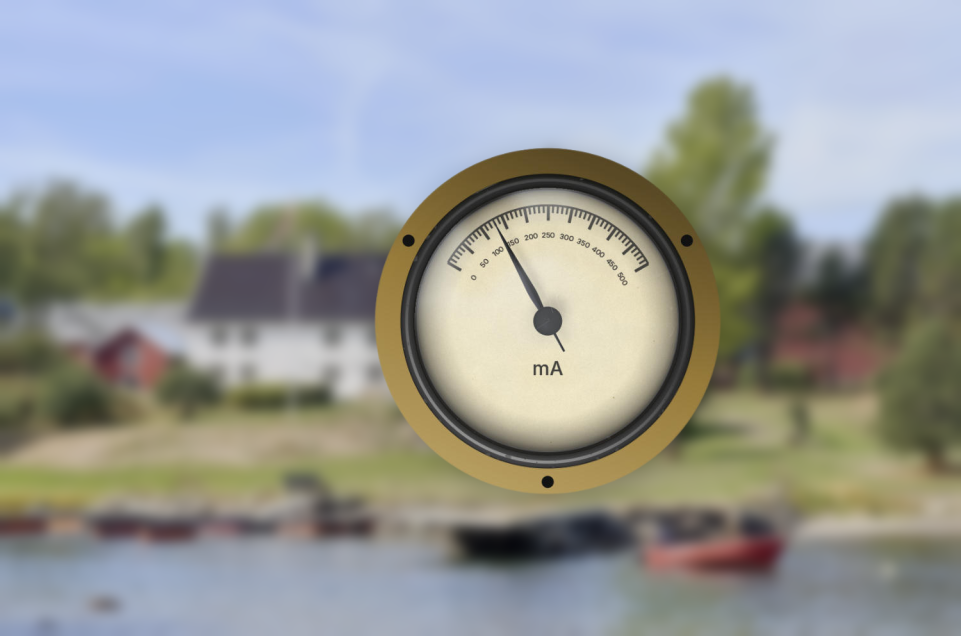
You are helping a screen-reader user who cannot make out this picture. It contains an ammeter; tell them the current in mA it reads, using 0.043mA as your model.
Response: 130mA
